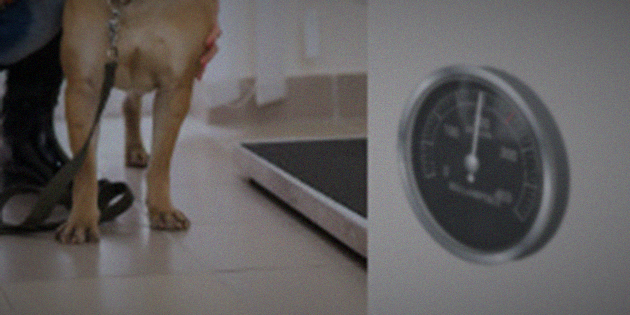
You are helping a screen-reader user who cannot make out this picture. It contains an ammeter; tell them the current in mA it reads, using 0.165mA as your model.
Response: 200mA
